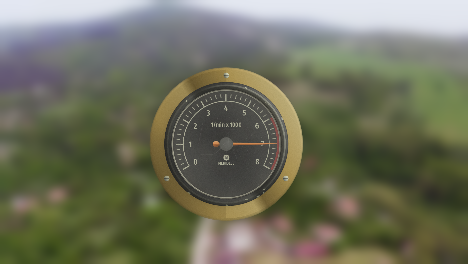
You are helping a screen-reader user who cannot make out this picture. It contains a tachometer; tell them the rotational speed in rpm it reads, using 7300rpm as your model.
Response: 7000rpm
